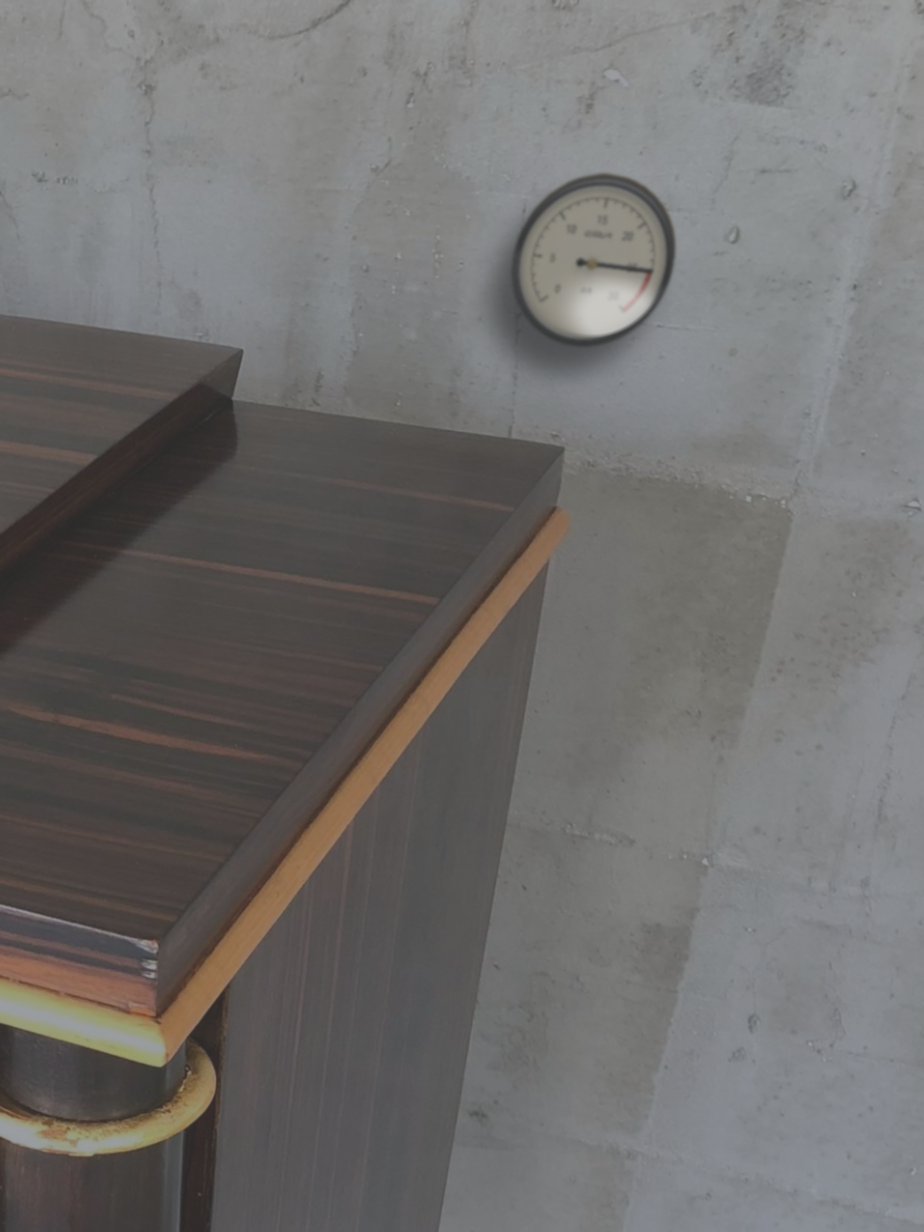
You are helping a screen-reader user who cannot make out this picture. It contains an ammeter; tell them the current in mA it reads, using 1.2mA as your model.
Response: 25mA
